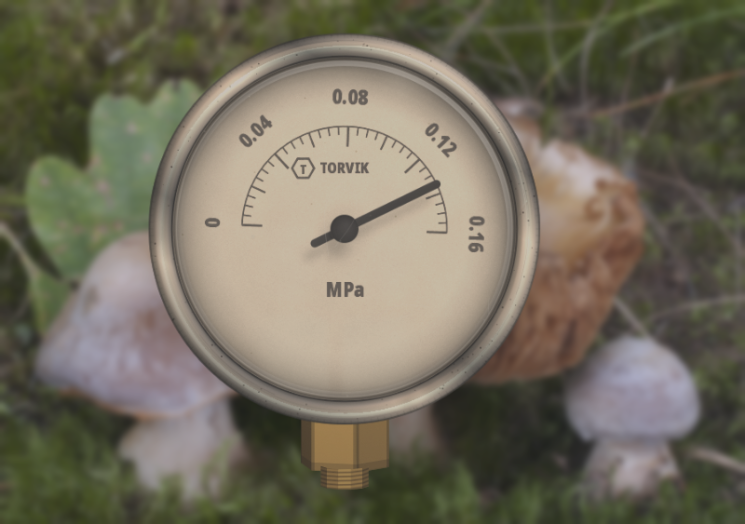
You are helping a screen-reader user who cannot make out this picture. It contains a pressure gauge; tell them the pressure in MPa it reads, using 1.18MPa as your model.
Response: 0.135MPa
